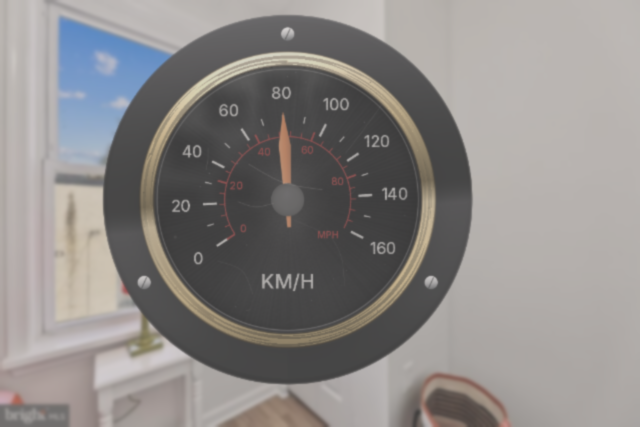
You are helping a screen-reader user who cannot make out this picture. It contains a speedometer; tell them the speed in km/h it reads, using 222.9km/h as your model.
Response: 80km/h
